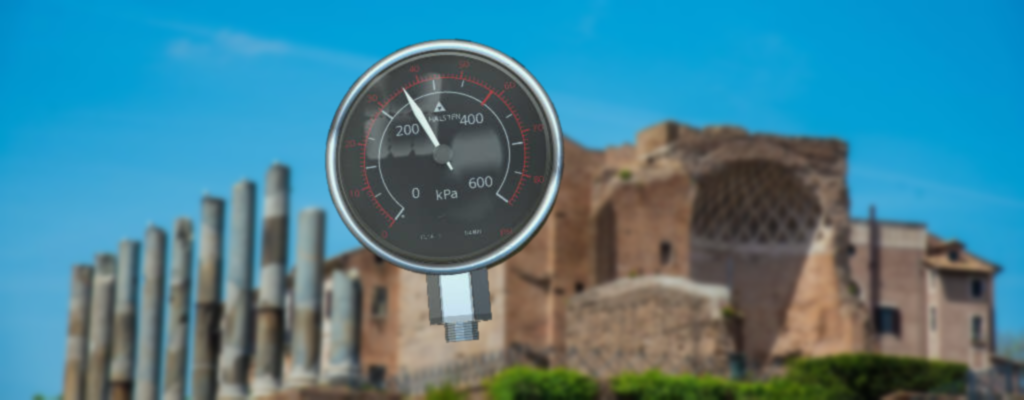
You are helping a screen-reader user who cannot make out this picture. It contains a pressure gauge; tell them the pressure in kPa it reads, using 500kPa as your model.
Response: 250kPa
